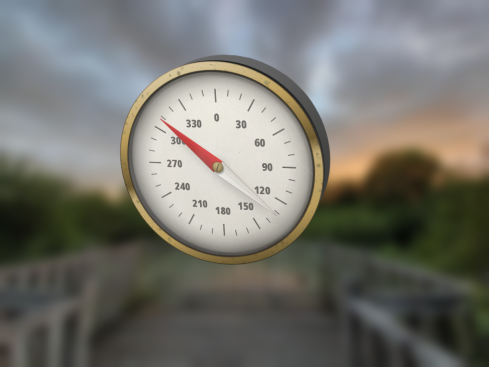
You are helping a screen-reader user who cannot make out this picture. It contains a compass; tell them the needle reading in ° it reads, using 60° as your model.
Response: 310°
